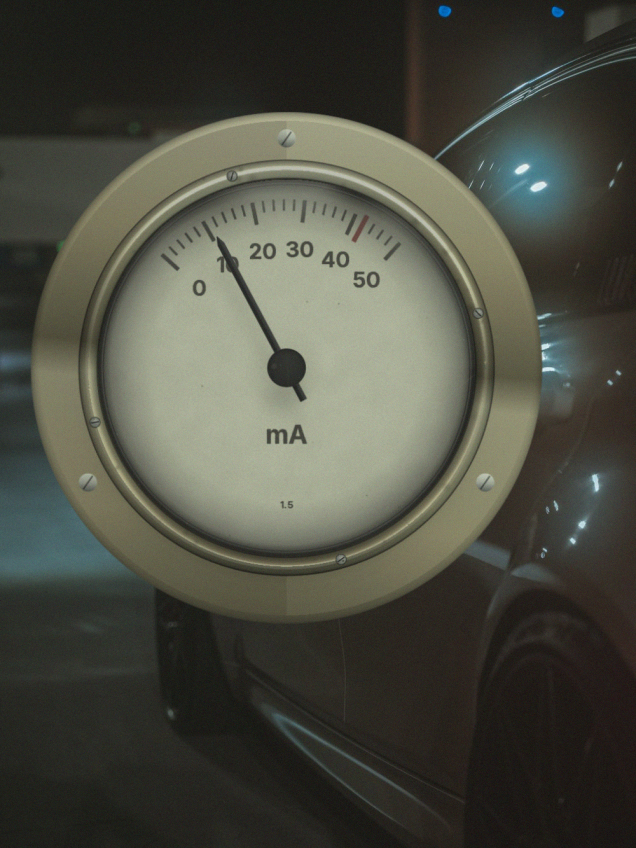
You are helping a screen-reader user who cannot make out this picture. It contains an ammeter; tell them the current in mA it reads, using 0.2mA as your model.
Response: 11mA
